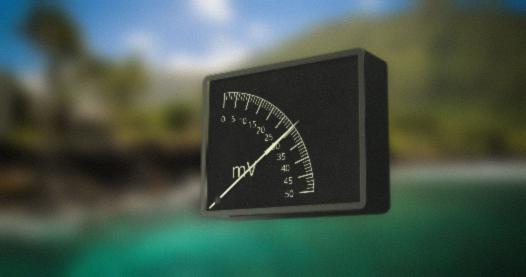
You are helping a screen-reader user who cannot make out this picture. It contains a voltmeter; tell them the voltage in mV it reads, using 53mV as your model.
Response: 30mV
